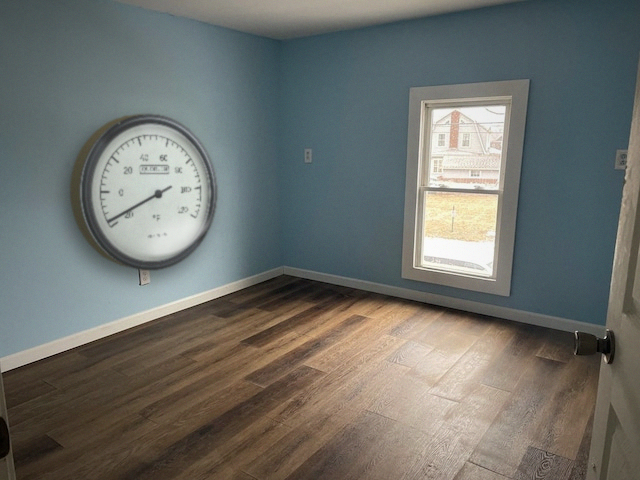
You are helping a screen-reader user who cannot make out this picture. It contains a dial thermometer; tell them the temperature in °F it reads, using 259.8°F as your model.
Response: -16°F
